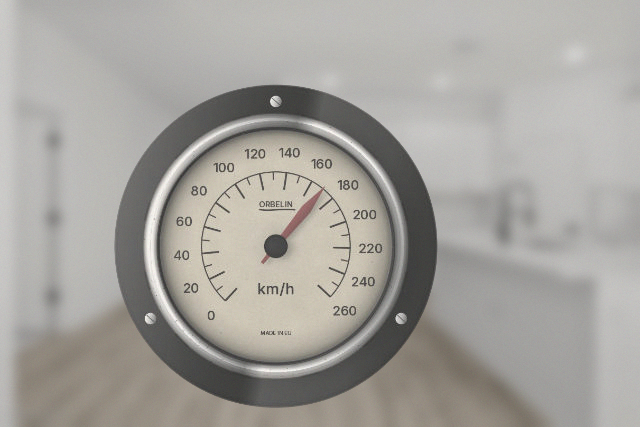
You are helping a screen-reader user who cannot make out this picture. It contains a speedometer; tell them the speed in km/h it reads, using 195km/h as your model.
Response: 170km/h
